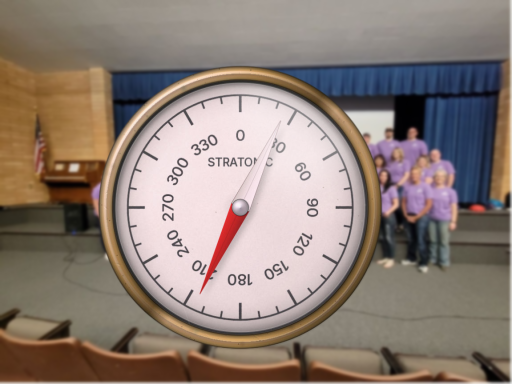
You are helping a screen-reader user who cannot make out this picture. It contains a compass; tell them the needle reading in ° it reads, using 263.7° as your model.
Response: 205°
